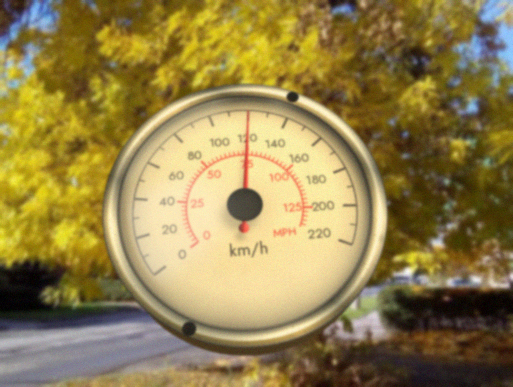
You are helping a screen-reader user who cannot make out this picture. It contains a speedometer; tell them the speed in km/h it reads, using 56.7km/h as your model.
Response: 120km/h
